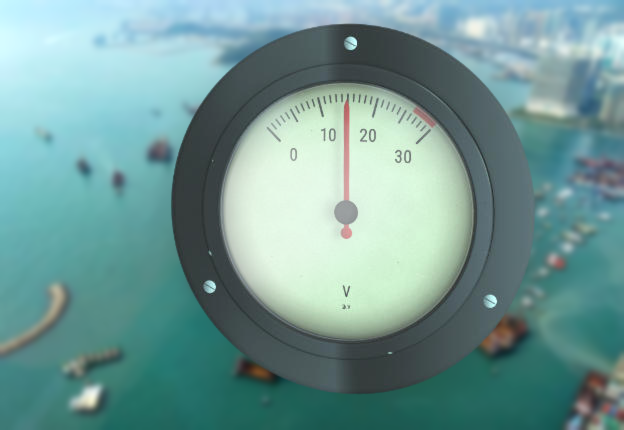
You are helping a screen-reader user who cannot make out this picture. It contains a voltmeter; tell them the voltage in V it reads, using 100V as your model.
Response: 15V
